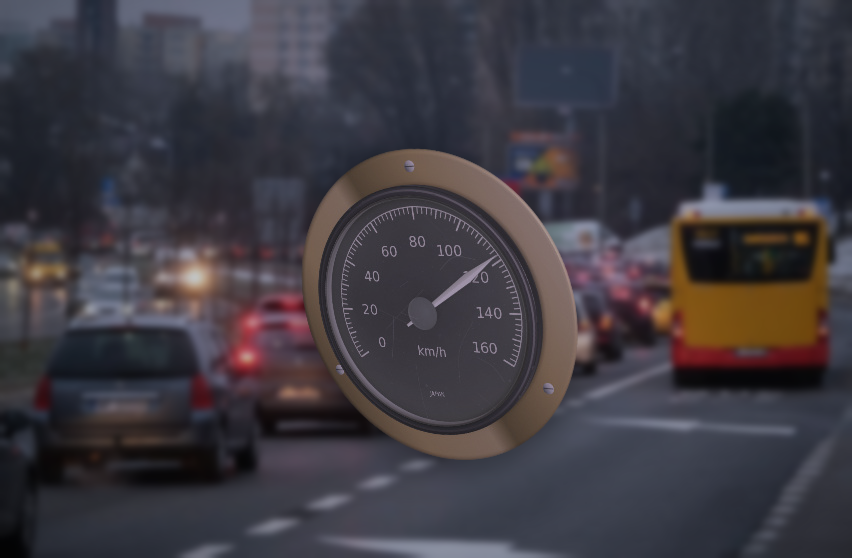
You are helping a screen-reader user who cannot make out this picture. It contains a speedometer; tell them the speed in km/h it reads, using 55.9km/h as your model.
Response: 118km/h
